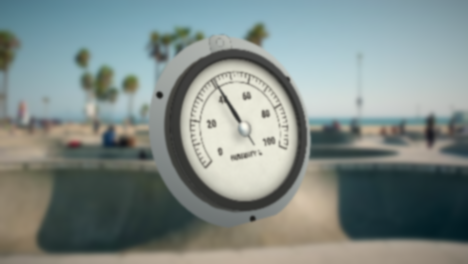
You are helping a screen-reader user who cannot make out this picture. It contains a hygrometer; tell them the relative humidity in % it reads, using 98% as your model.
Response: 40%
